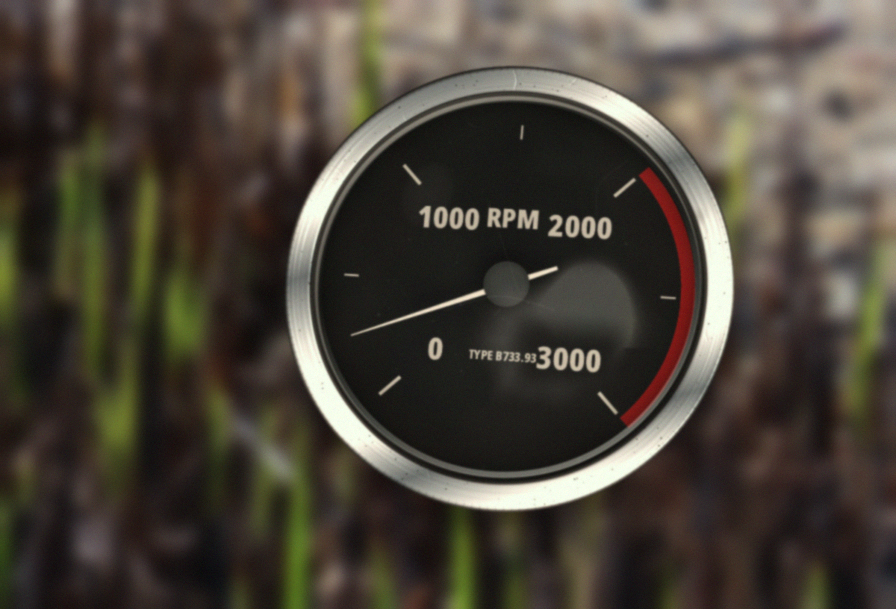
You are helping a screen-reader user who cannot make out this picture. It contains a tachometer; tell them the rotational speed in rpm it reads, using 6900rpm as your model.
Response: 250rpm
